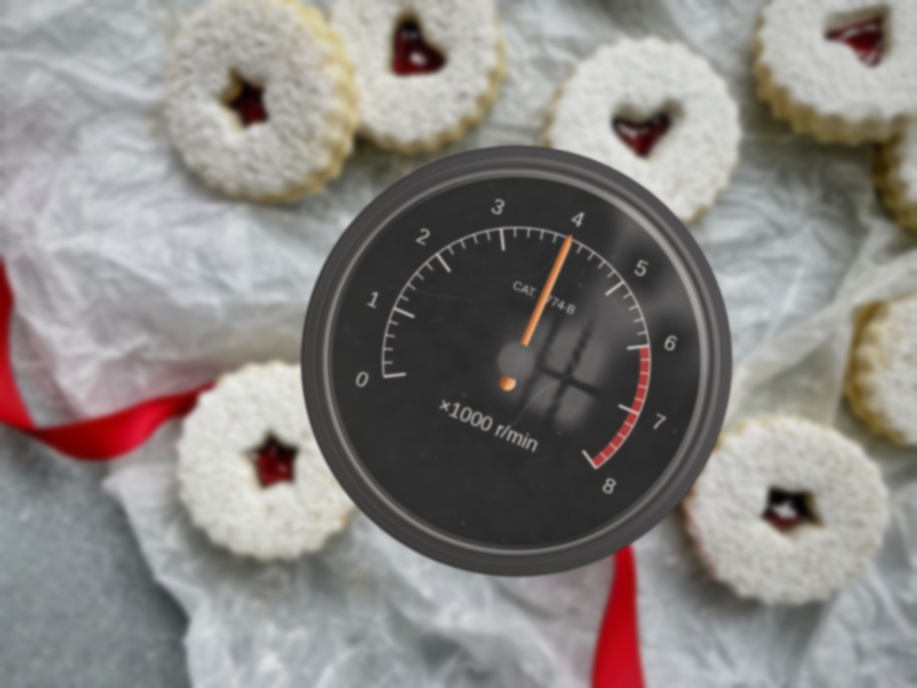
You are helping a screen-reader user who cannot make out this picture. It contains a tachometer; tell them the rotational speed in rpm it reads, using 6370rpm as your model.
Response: 4000rpm
